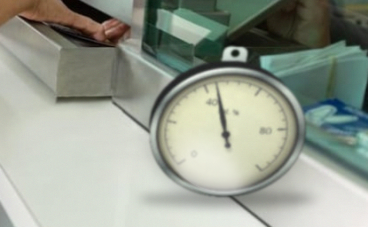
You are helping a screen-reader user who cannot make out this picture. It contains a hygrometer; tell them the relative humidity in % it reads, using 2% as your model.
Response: 44%
